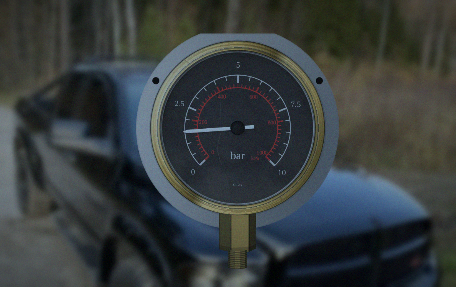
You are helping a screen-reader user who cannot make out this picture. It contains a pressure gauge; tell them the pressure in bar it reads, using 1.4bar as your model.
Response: 1.5bar
